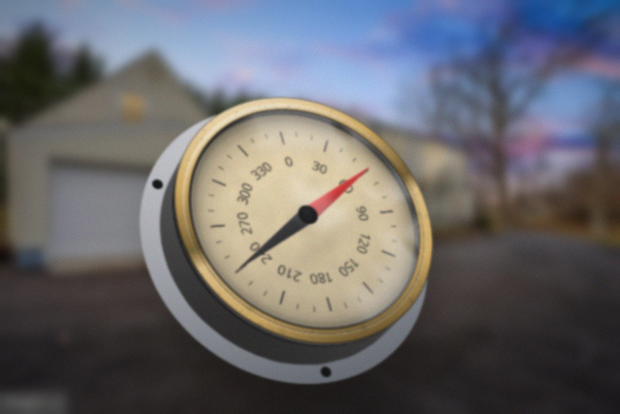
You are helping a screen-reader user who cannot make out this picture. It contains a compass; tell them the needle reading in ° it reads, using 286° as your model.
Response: 60°
